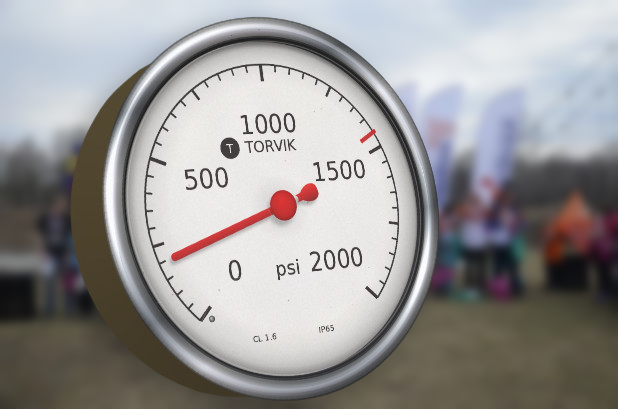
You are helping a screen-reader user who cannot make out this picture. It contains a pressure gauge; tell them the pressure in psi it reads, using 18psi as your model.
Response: 200psi
